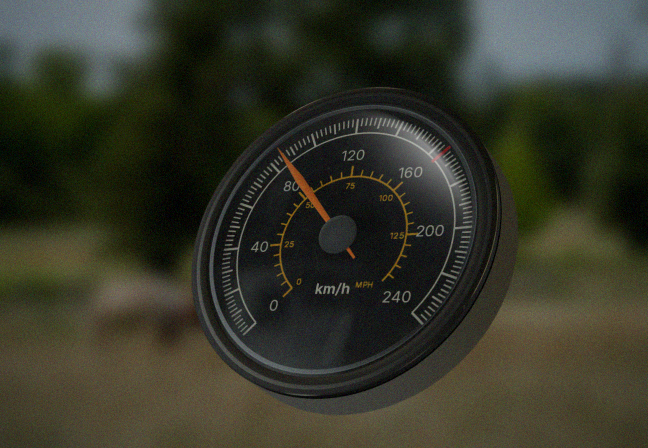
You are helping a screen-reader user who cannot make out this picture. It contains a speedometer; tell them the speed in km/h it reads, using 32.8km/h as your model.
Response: 86km/h
